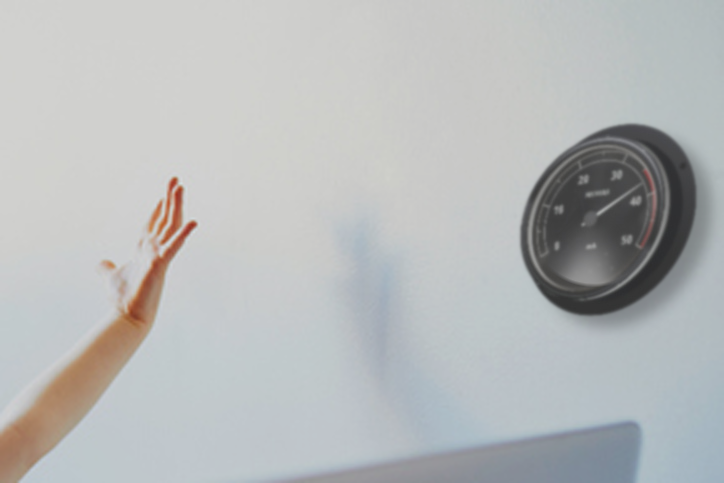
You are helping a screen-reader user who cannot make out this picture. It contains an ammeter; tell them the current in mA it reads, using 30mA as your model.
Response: 37.5mA
